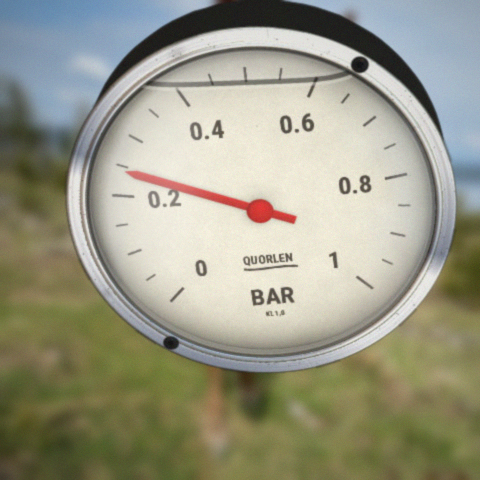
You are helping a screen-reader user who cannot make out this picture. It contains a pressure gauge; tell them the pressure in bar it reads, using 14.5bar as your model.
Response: 0.25bar
